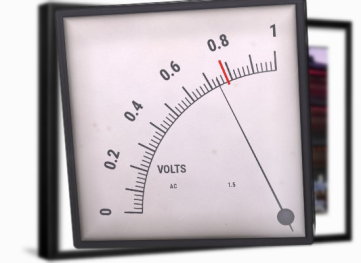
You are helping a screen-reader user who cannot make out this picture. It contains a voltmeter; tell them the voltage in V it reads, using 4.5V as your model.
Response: 0.74V
